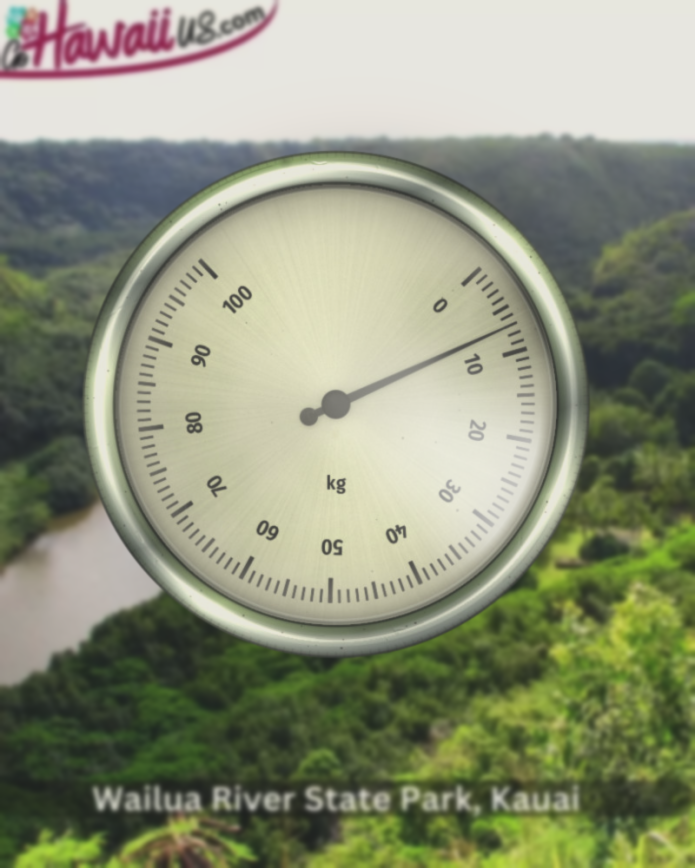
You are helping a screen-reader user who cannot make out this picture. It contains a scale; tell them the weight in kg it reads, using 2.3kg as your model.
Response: 7kg
